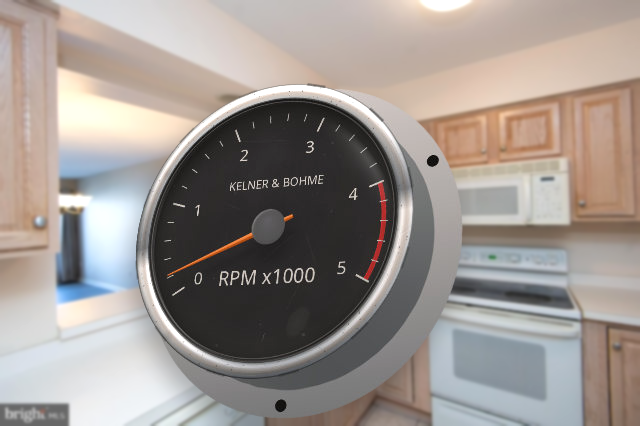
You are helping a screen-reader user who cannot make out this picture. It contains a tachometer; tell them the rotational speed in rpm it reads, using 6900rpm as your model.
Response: 200rpm
